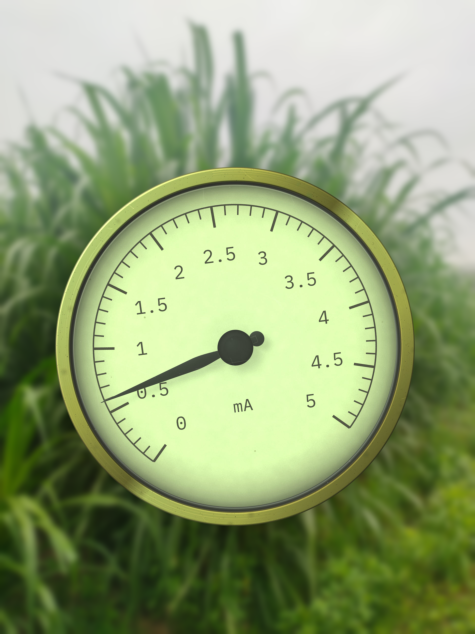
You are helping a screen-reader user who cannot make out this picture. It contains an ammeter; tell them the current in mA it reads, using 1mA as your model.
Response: 0.6mA
